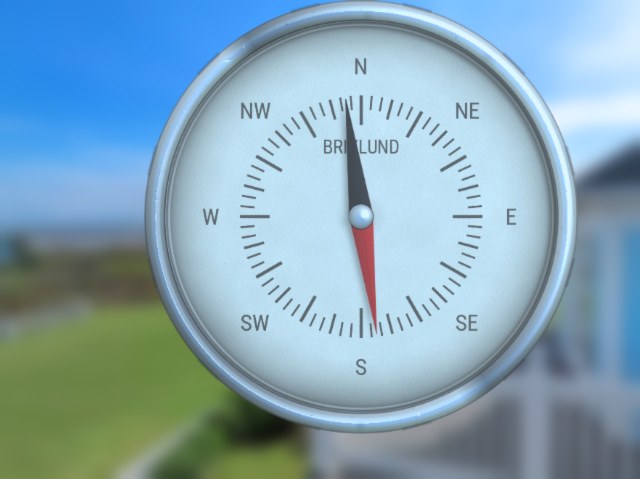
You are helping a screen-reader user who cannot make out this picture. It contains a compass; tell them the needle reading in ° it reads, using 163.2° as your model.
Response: 172.5°
